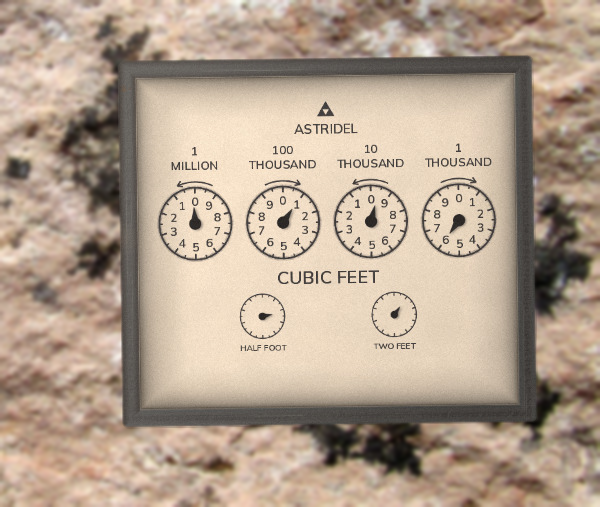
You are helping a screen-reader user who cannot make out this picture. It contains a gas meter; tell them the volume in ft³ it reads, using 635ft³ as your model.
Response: 9600ft³
